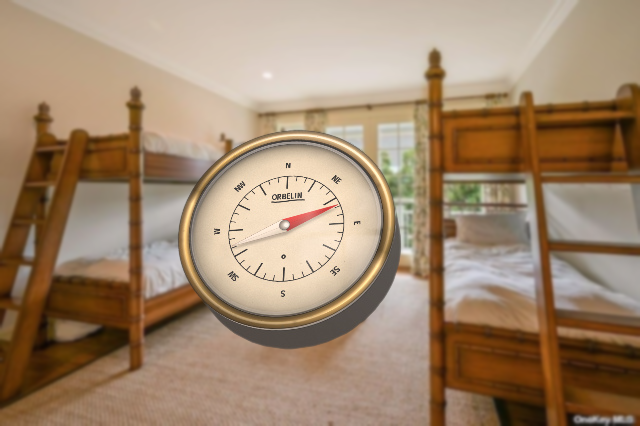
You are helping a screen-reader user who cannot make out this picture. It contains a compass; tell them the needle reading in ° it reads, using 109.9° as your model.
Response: 70°
